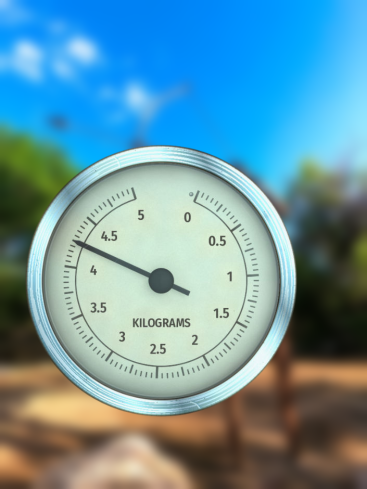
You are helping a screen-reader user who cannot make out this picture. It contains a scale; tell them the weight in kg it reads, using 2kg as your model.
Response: 4.25kg
